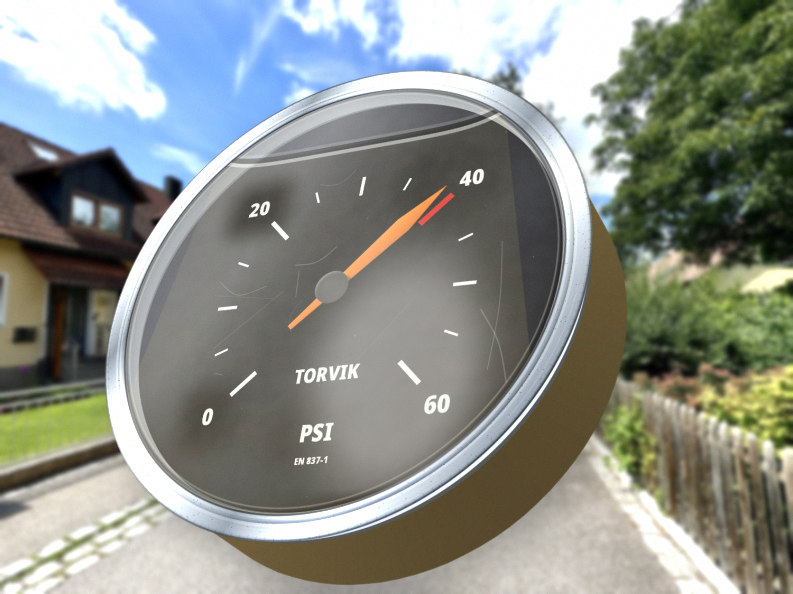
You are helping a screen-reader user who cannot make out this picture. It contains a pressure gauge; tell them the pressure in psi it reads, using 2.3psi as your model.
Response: 40psi
